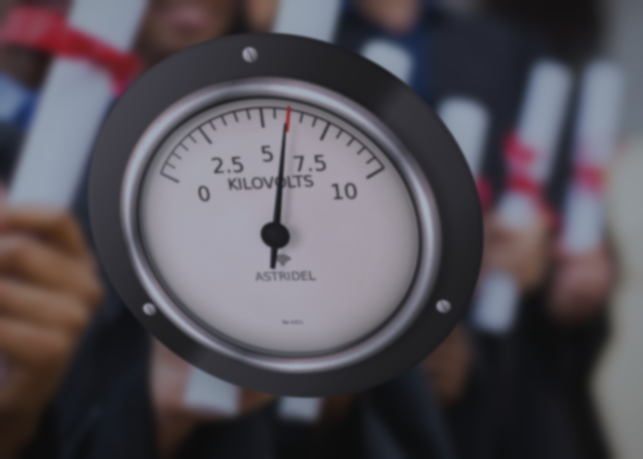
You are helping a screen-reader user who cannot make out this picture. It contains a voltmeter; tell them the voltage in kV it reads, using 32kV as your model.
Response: 6kV
